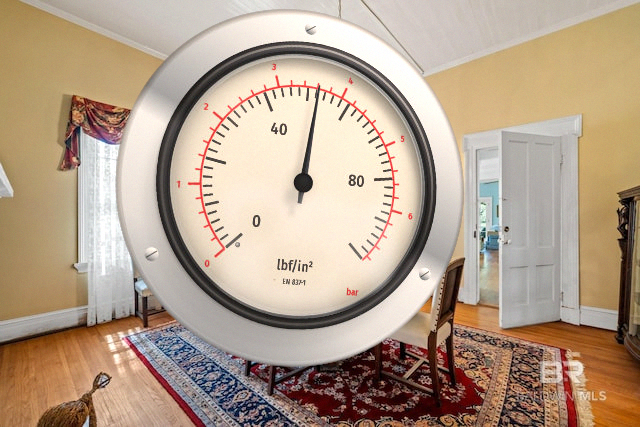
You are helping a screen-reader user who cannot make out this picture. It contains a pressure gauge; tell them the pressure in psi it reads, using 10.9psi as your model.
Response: 52psi
